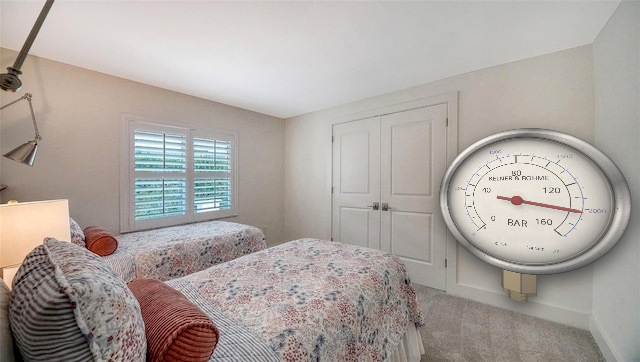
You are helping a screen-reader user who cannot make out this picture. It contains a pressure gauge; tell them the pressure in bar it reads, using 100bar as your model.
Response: 140bar
